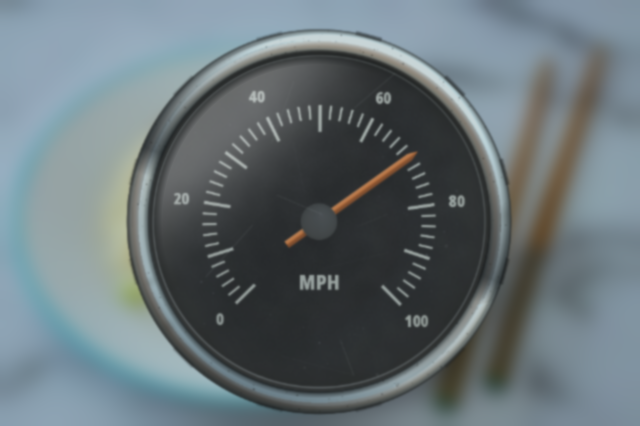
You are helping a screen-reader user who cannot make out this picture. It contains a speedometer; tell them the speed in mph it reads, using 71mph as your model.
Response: 70mph
